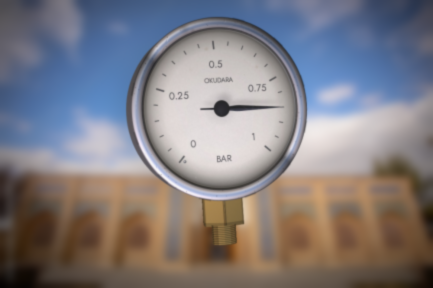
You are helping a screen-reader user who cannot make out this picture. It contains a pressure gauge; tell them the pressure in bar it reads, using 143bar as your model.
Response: 0.85bar
